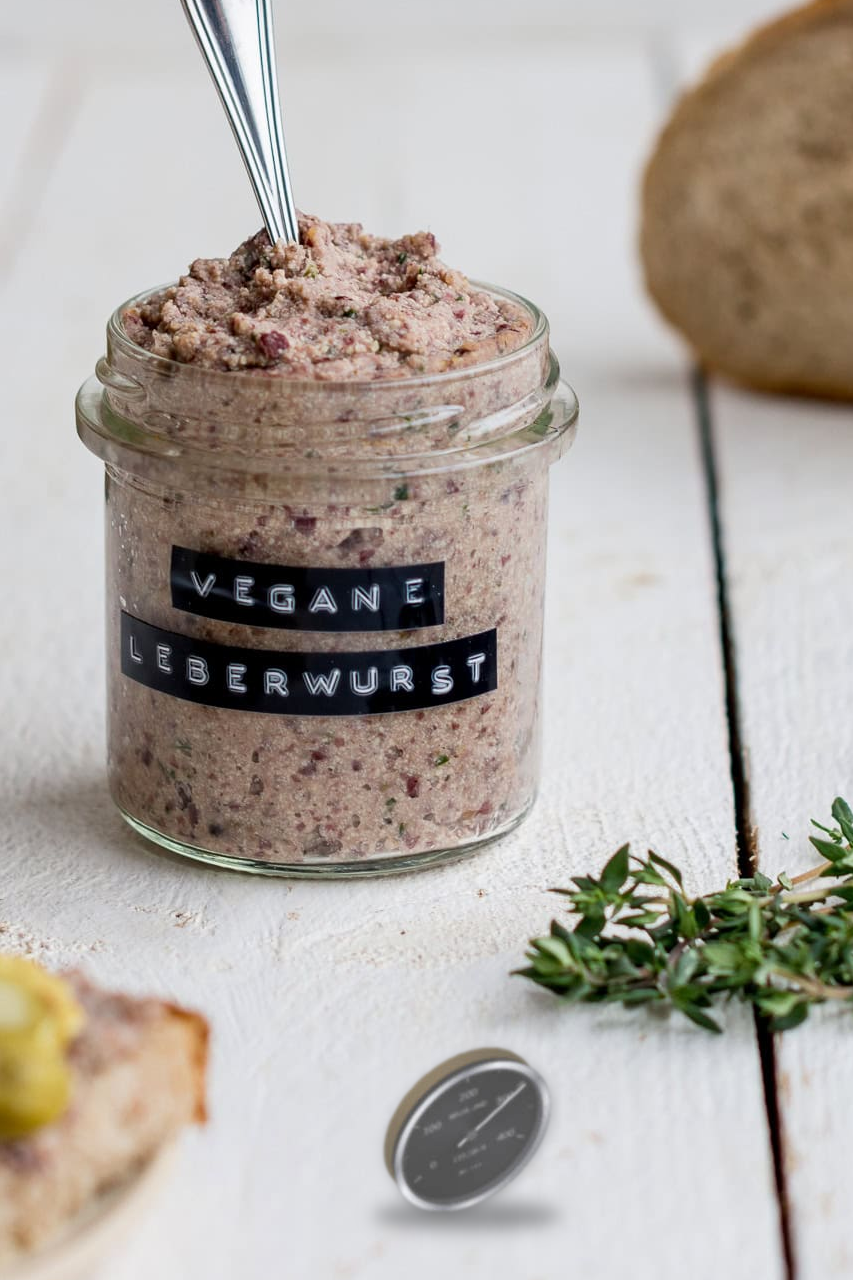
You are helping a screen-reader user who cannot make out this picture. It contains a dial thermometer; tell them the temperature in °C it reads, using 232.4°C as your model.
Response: 300°C
